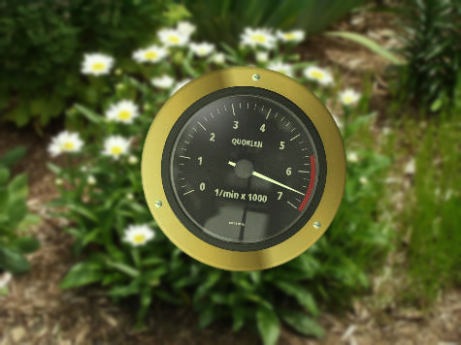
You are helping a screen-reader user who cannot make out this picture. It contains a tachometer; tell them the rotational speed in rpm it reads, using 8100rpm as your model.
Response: 6600rpm
